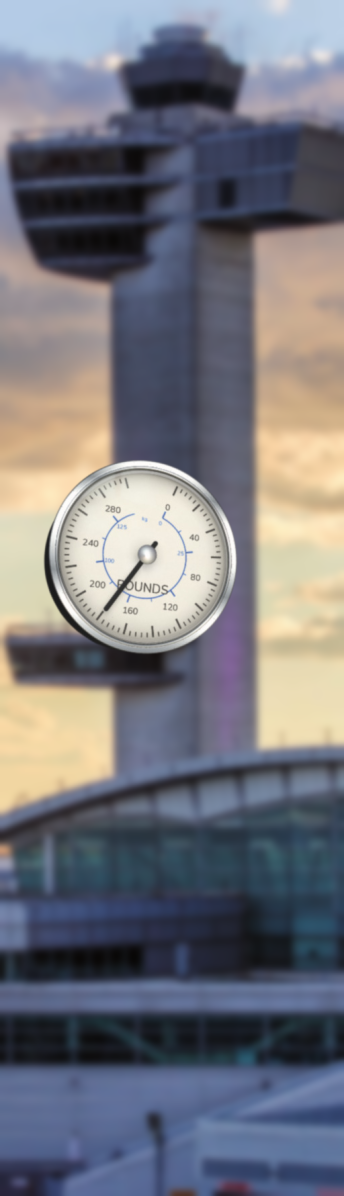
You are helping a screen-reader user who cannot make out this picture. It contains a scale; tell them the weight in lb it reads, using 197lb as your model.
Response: 180lb
